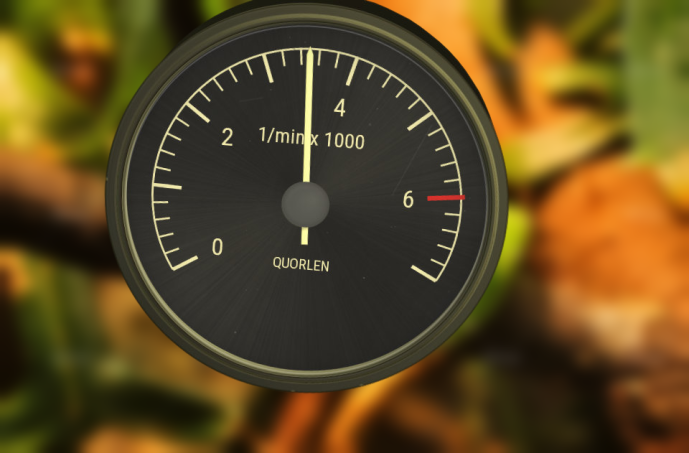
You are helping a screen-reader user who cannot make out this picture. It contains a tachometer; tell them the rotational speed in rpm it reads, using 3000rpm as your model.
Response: 3500rpm
